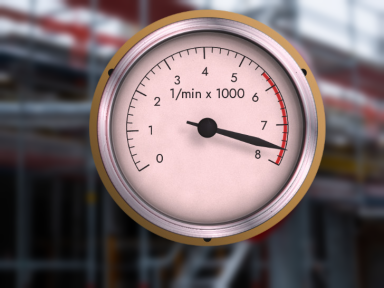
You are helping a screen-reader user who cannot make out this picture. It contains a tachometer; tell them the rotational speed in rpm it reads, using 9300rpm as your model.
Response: 7600rpm
